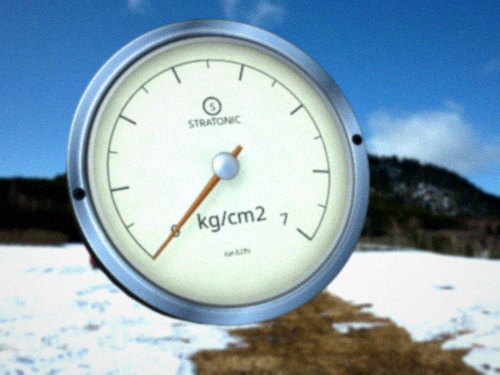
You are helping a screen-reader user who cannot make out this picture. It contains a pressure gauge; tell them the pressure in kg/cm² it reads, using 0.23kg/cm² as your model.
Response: 0kg/cm²
